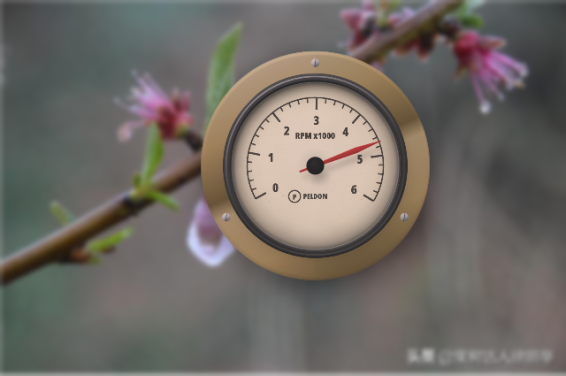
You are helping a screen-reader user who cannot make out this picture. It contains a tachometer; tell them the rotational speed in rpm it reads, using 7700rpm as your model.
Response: 4700rpm
